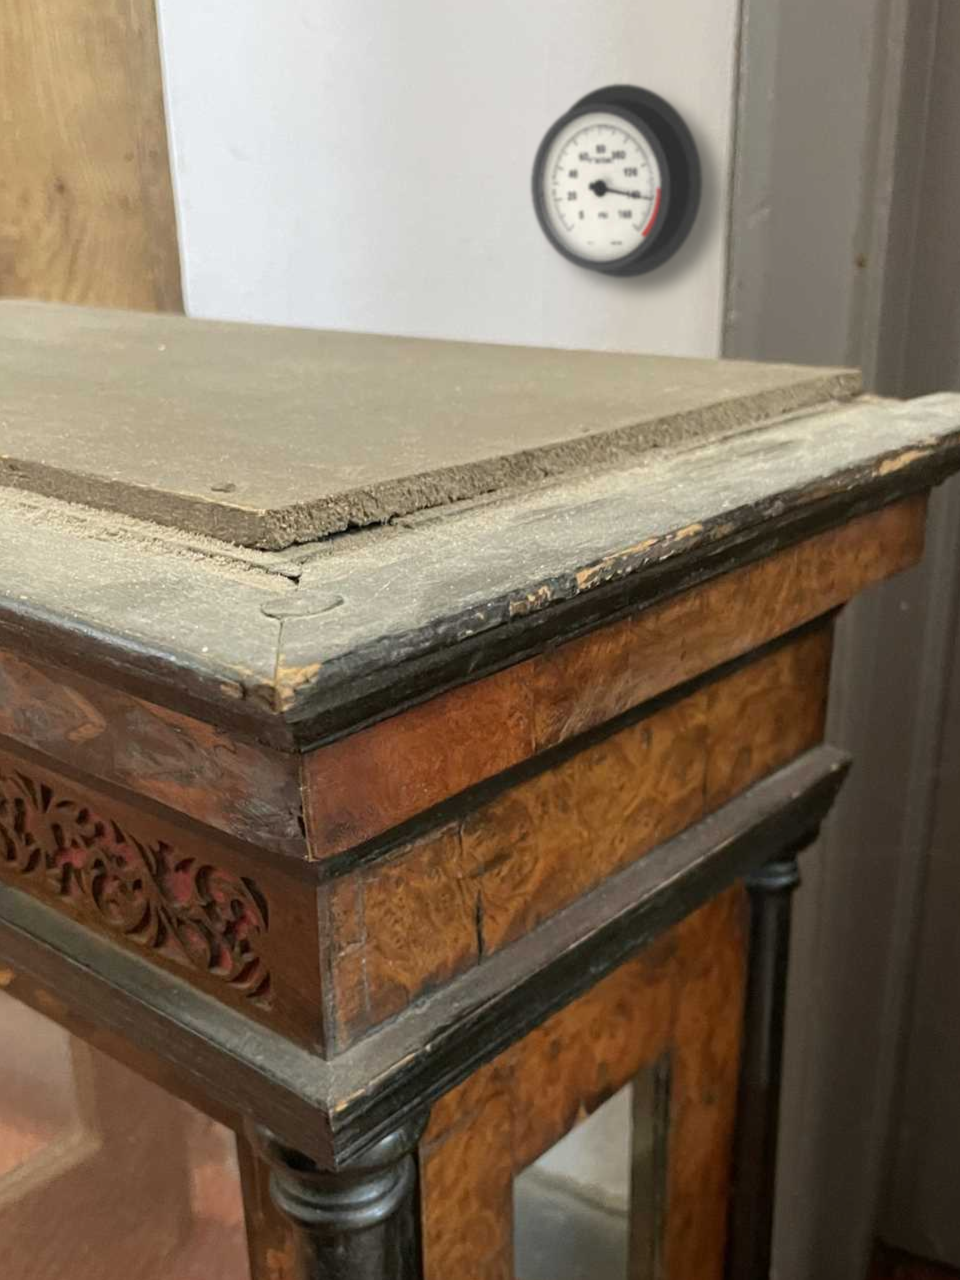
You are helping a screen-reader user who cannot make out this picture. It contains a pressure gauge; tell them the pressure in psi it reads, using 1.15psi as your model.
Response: 140psi
